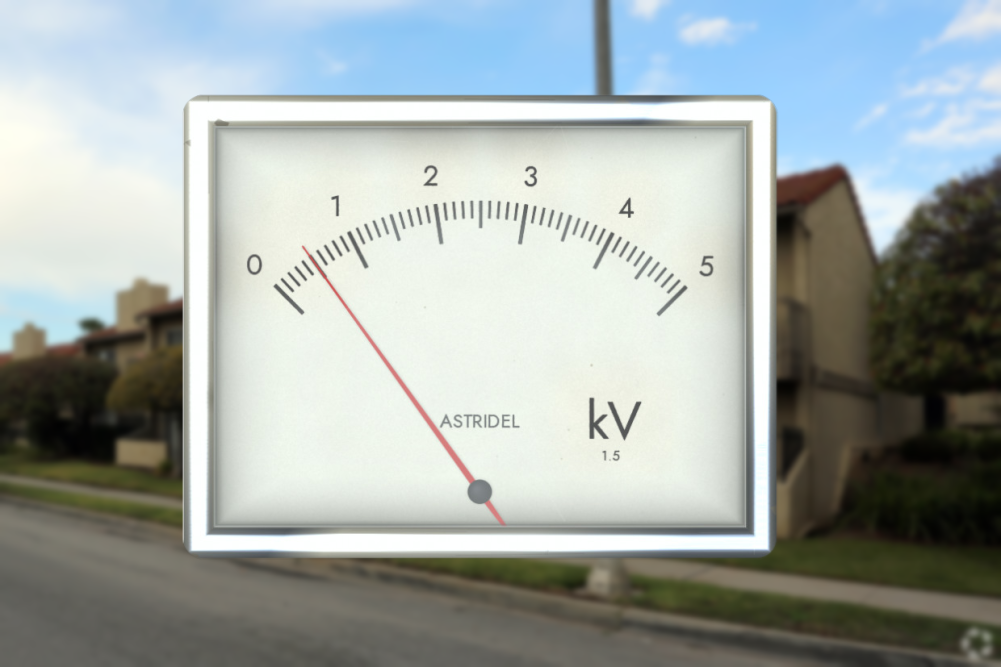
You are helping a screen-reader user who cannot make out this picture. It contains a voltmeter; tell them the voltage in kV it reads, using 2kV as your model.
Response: 0.5kV
